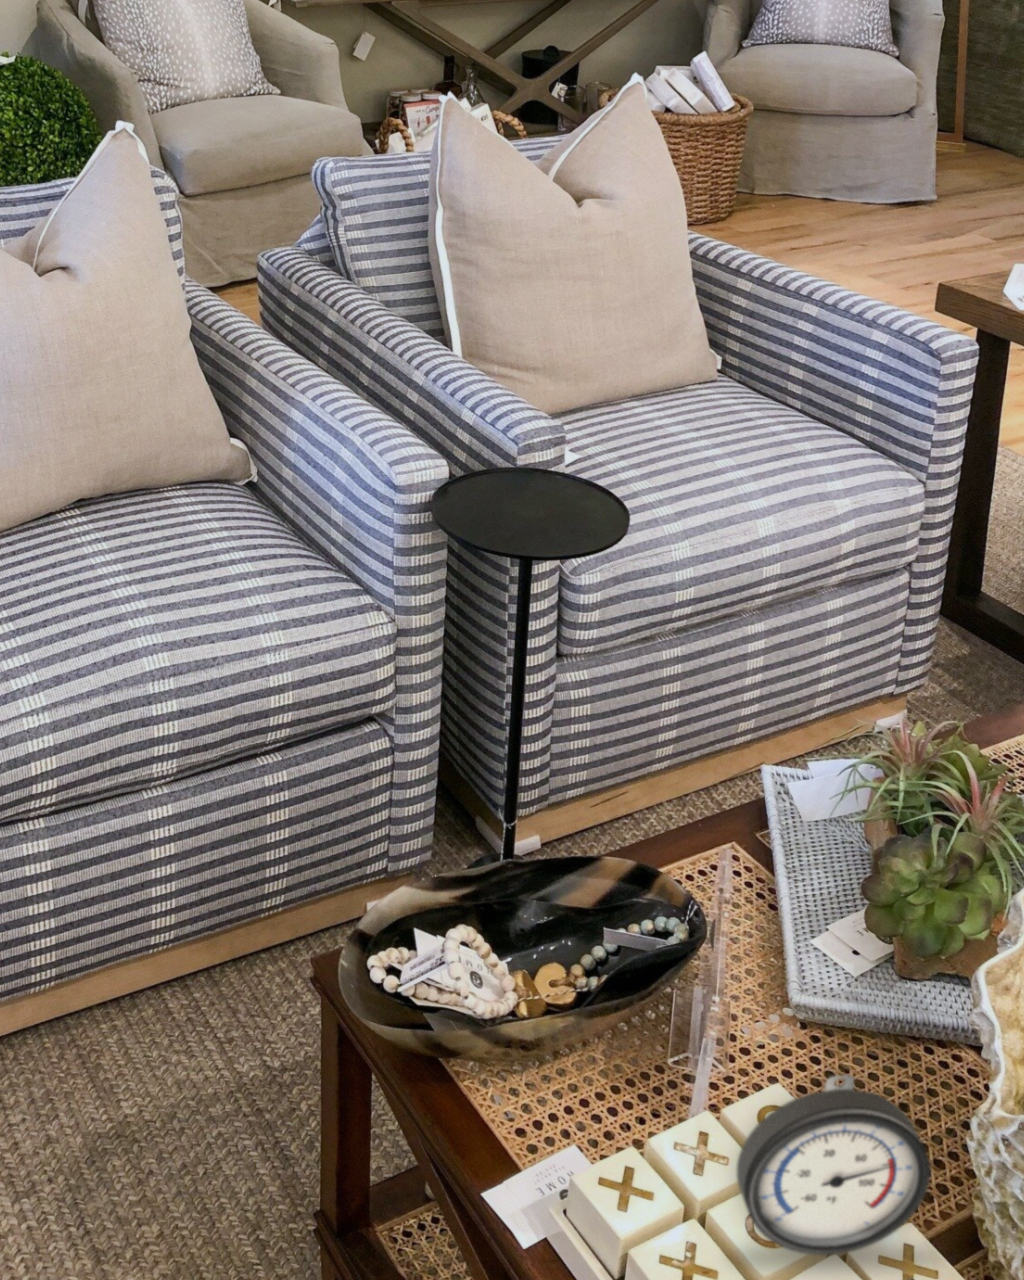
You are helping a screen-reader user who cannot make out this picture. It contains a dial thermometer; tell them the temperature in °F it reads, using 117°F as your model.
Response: 80°F
